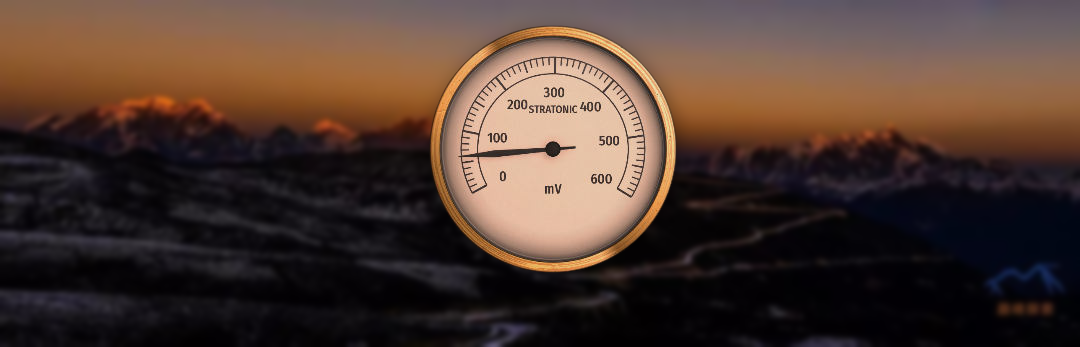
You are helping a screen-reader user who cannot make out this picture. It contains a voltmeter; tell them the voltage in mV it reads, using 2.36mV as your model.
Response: 60mV
